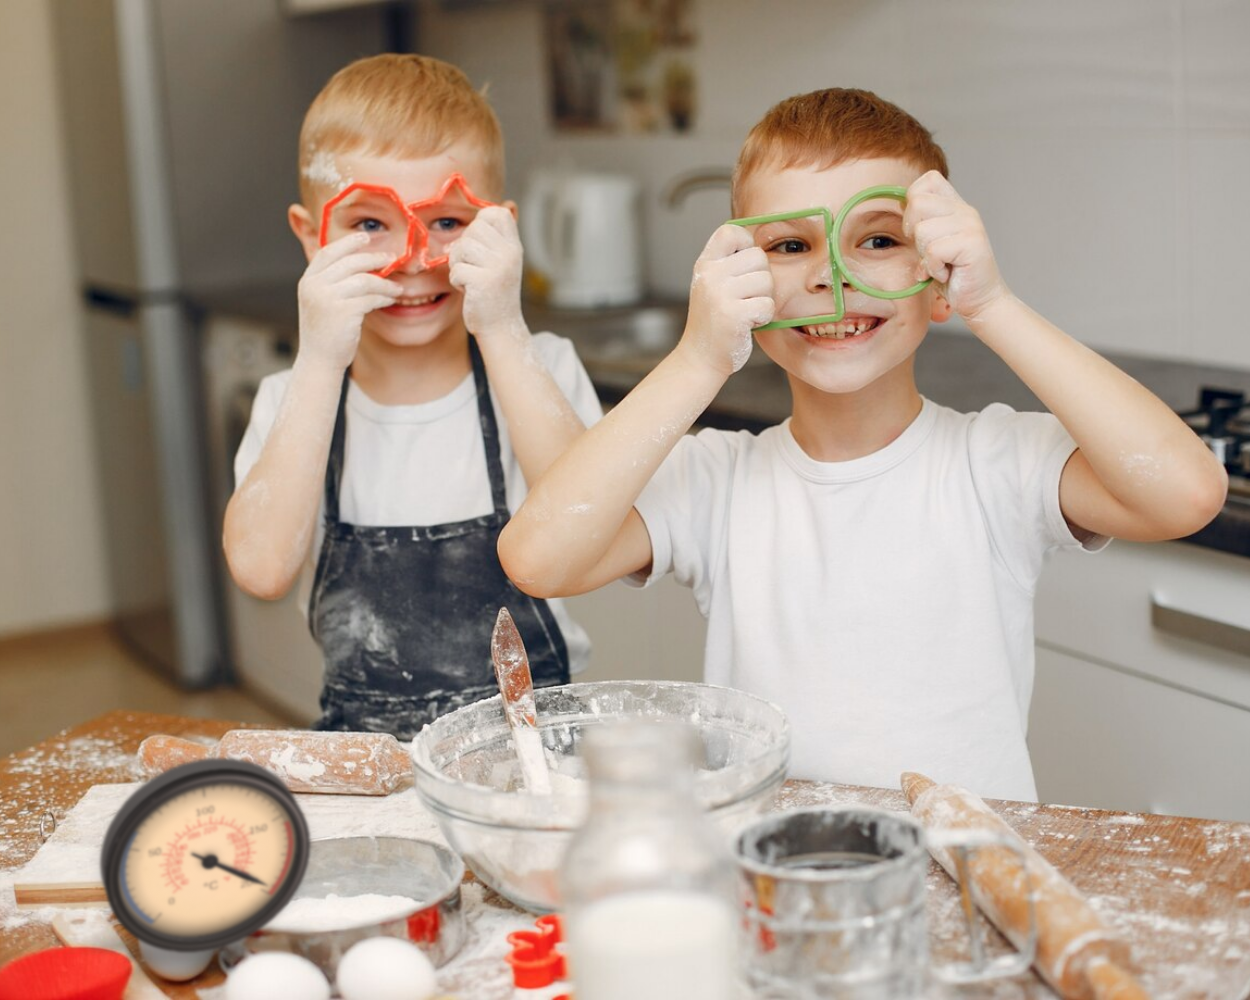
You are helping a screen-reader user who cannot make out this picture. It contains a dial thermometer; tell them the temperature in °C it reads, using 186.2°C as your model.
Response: 195°C
